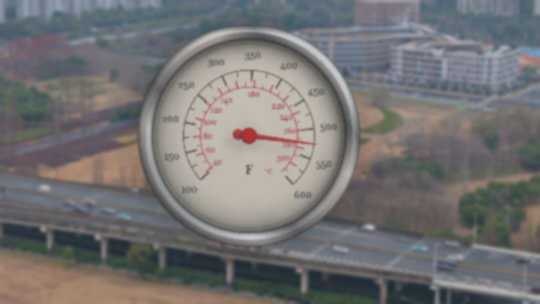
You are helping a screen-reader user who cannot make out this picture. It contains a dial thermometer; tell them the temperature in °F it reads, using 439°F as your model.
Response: 525°F
